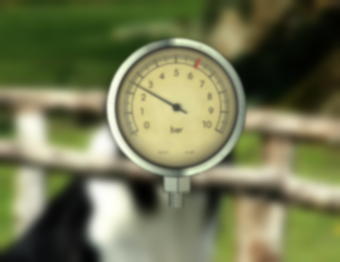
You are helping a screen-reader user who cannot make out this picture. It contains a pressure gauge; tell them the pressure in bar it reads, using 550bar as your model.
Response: 2.5bar
